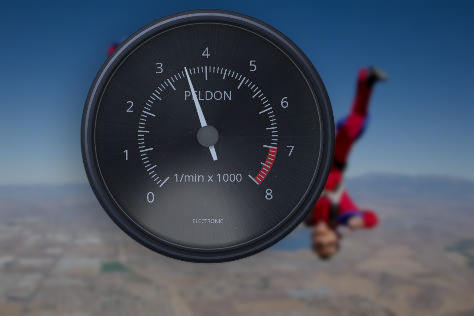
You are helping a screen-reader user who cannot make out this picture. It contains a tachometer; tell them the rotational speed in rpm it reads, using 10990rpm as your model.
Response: 3500rpm
